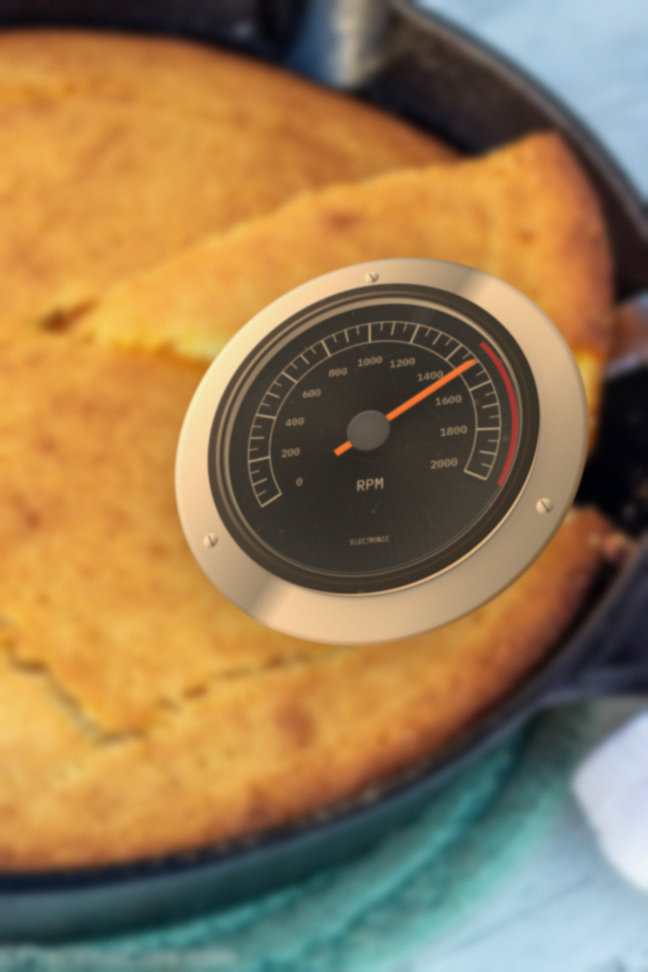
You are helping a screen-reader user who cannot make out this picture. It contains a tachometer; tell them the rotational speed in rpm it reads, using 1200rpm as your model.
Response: 1500rpm
